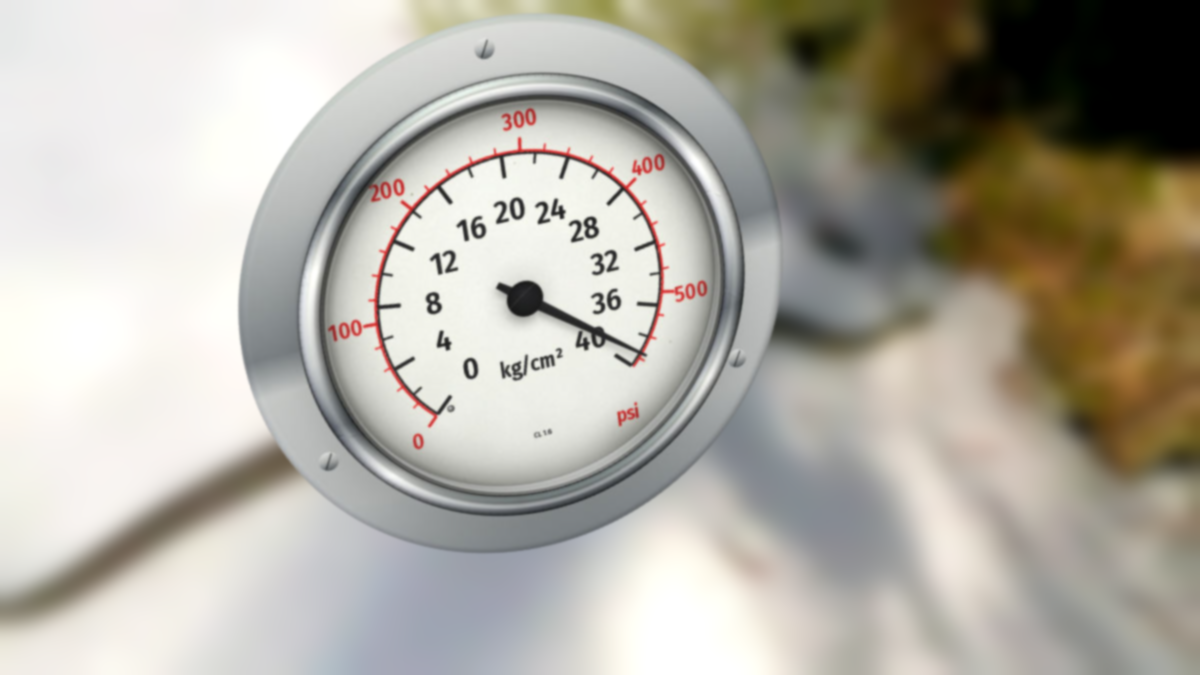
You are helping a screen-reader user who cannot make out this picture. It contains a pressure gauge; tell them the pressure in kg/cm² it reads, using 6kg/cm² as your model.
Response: 39kg/cm²
